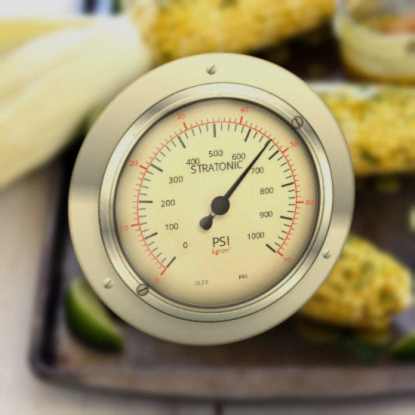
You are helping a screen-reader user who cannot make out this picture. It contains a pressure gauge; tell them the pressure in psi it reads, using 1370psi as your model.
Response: 660psi
